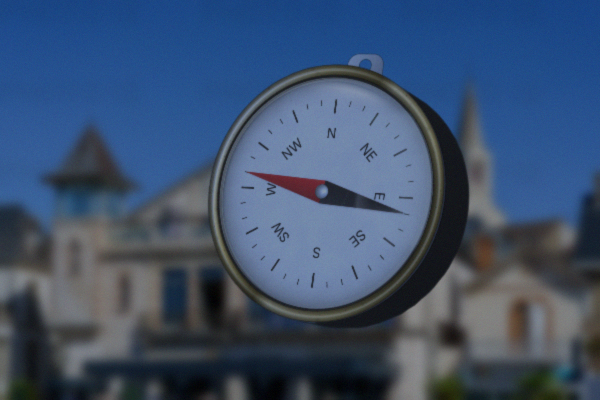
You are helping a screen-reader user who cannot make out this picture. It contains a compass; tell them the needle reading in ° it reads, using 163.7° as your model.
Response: 280°
